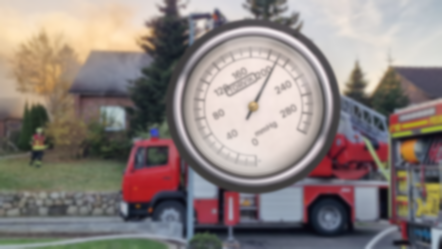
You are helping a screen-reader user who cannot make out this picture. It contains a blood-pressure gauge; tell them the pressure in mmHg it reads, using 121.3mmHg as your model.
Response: 210mmHg
